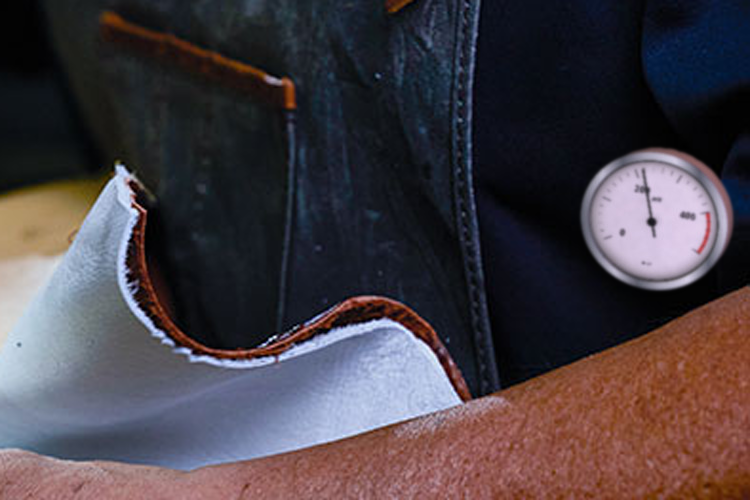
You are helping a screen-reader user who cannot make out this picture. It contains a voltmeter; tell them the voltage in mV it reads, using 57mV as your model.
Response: 220mV
